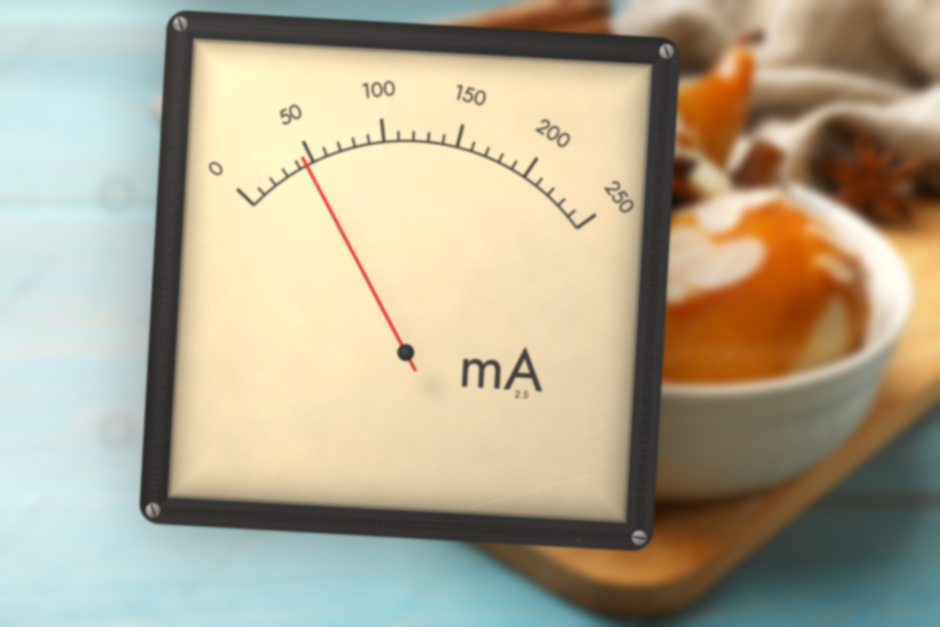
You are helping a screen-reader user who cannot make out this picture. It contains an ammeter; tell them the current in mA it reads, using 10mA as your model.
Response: 45mA
